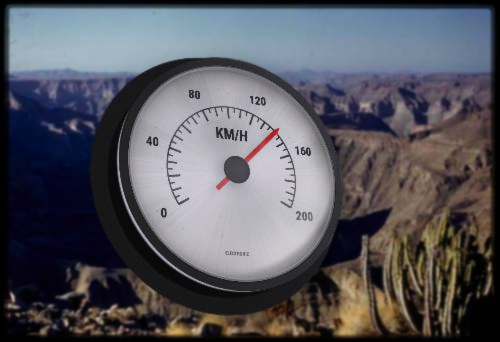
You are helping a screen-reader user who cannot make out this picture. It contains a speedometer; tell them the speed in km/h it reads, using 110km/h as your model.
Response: 140km/h
